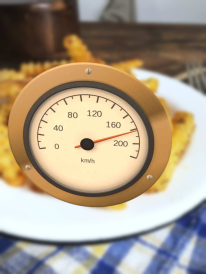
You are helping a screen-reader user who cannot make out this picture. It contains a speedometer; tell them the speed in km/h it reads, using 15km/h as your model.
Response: 180km/h
